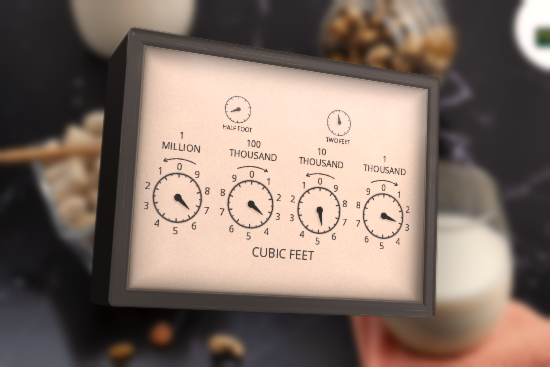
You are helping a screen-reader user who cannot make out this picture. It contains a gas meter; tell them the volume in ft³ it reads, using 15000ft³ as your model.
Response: 635300ft³
